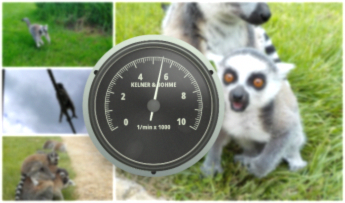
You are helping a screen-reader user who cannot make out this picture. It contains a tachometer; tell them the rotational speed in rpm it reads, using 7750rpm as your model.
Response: 5500rpm
